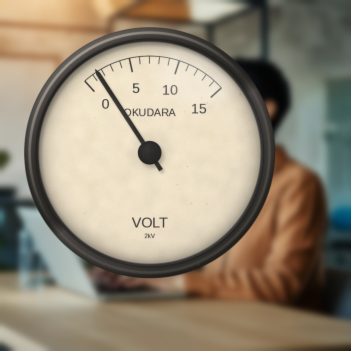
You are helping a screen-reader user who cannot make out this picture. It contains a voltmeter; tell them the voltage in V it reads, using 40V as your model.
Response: 1.5V
